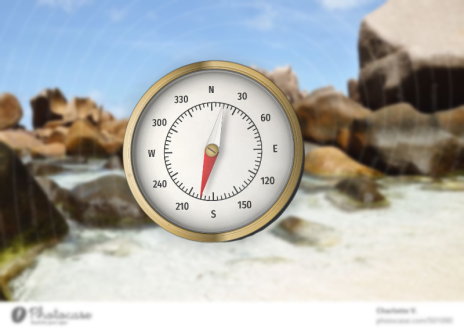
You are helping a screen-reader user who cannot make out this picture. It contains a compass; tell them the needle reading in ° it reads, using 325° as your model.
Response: 195°
